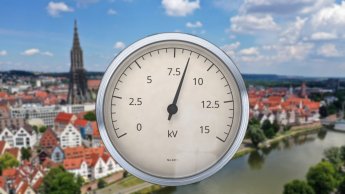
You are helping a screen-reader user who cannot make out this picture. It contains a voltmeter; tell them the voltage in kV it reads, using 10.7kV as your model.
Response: 8.5kV
